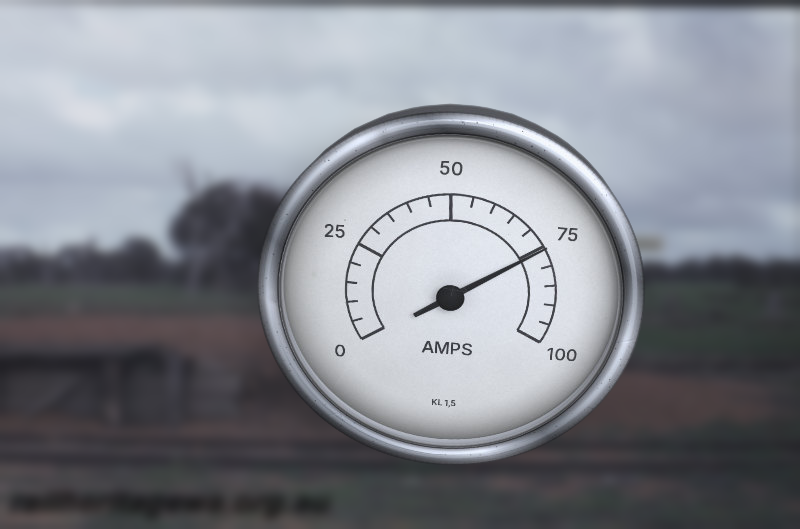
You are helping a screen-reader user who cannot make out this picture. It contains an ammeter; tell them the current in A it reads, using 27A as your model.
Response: 75A
